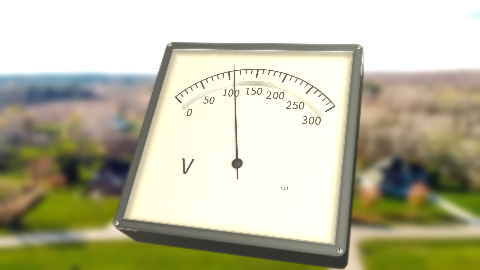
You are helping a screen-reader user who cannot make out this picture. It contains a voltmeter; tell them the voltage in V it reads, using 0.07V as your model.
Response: 110V
